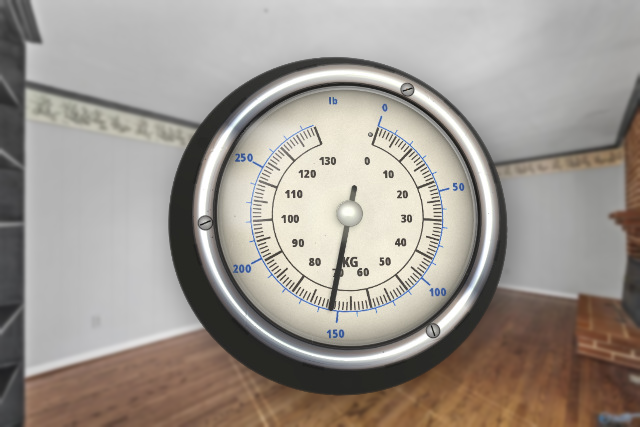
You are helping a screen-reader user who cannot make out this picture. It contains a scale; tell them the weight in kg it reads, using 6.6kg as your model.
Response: 70kg
